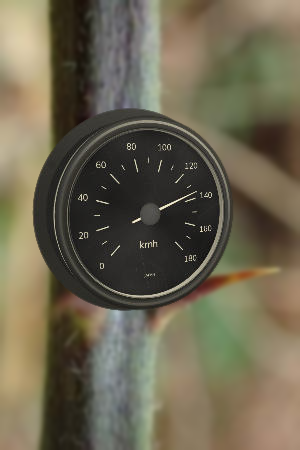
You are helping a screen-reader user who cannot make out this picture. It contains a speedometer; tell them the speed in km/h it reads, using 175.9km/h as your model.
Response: 135km/h
